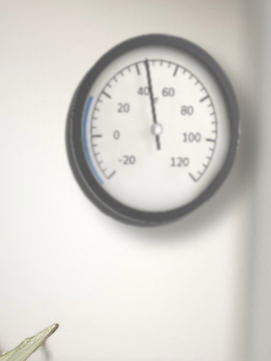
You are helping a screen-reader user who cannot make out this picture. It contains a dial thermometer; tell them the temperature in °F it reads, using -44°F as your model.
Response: 44°F
